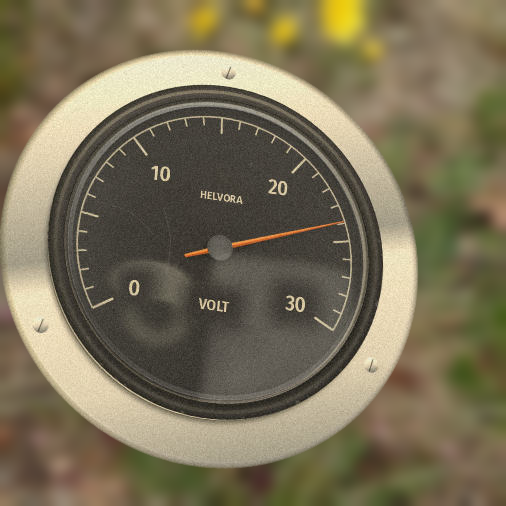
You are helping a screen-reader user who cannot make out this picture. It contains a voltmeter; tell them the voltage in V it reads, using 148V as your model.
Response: 24V
